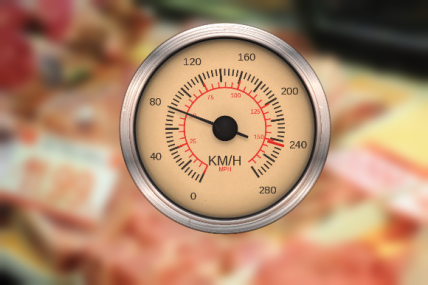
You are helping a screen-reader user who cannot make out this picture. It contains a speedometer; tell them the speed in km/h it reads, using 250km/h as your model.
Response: 80km/h
